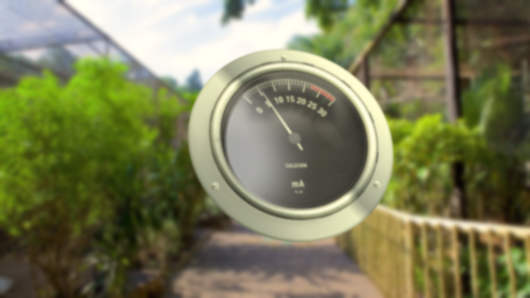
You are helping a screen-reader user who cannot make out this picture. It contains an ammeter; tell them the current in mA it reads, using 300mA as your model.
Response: 5mA
